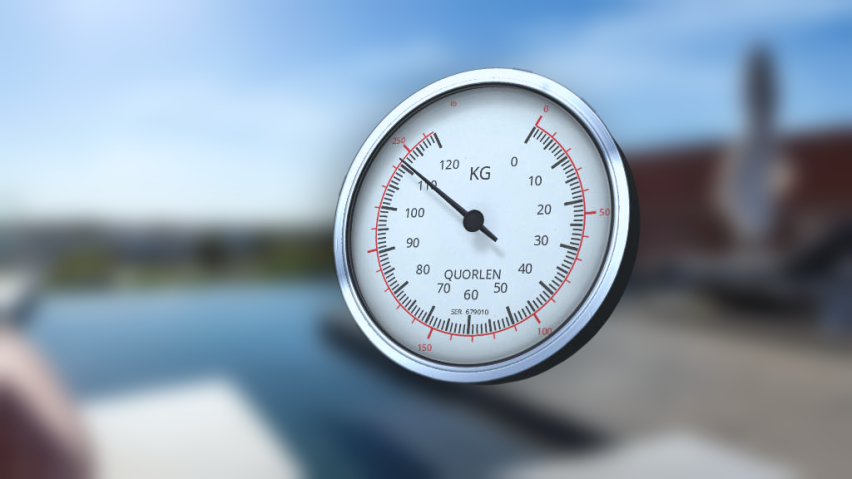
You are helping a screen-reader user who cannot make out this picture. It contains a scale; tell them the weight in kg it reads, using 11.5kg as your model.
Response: 111kg
